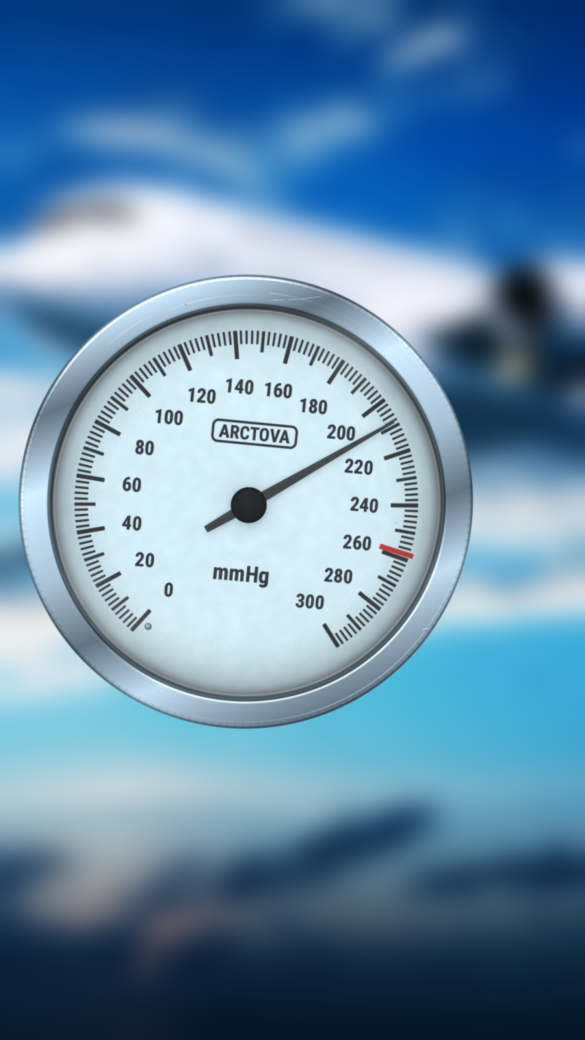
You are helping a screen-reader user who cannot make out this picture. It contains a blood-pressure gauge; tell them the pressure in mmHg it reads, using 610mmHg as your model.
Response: 208mmHg
